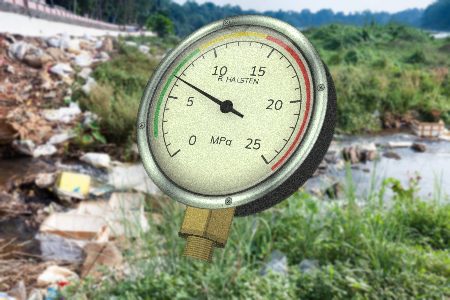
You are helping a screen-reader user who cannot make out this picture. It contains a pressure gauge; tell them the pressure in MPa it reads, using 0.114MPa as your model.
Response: 6.5MPa
